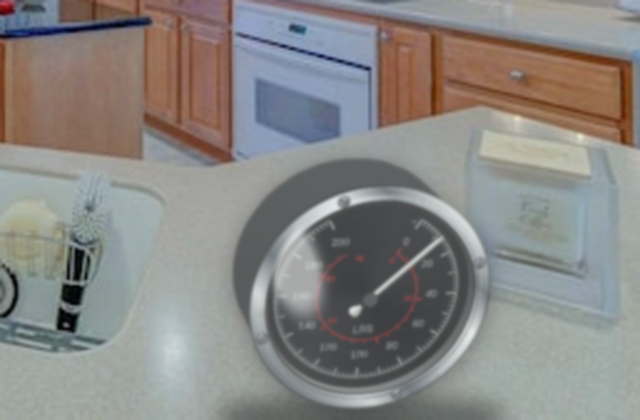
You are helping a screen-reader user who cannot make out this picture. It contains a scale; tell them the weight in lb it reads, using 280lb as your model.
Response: 10lb
